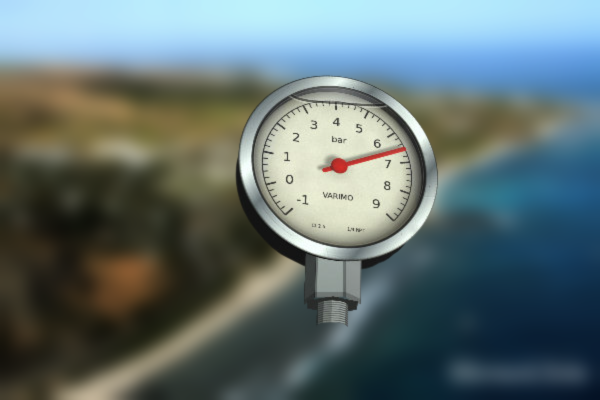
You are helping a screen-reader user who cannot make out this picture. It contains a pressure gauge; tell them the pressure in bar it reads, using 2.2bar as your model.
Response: 6.6bar
